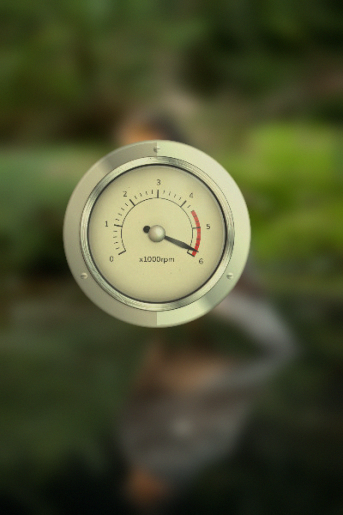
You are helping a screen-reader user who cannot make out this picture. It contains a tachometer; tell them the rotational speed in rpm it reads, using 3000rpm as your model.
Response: 5800rpm
